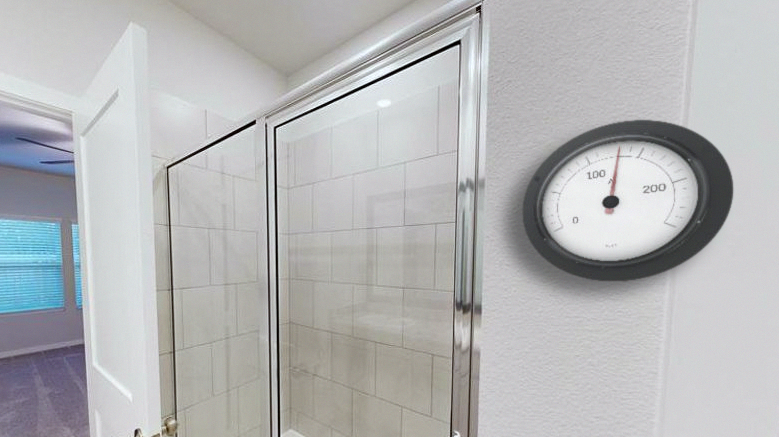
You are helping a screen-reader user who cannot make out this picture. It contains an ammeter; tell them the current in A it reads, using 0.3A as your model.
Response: 130A
